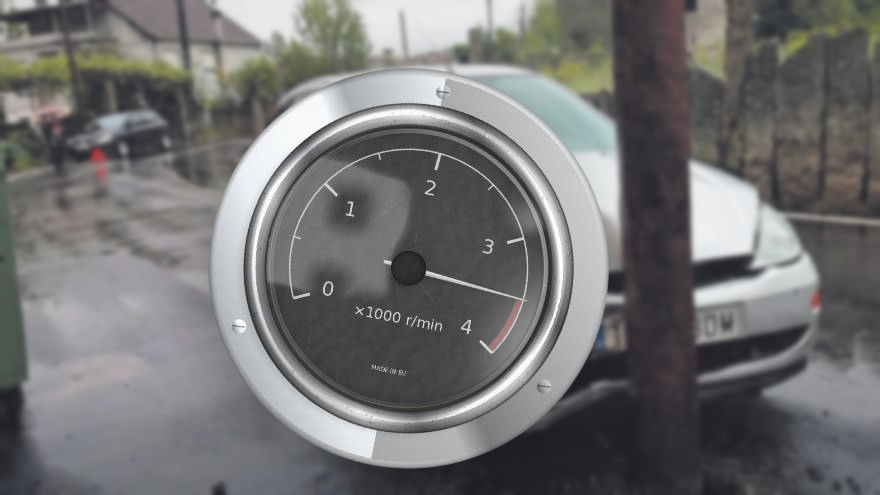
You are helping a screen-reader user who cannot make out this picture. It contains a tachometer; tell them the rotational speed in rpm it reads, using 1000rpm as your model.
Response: 3500rpm
